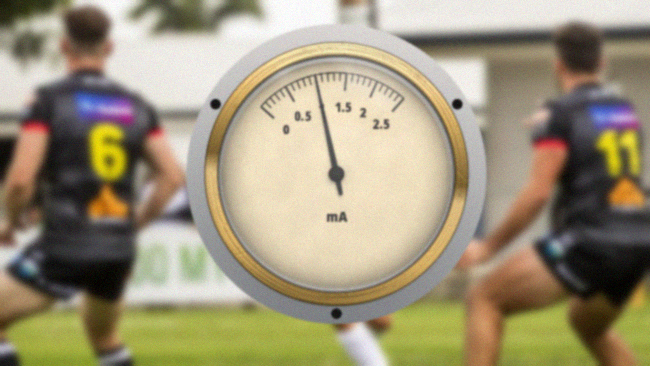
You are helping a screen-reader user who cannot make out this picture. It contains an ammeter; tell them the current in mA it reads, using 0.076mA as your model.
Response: 1mA
